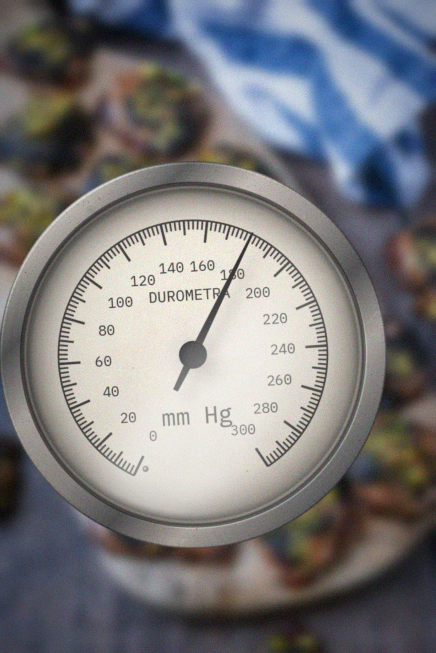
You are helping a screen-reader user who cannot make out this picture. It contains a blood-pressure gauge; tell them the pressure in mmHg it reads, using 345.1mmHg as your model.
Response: 180mmHg
